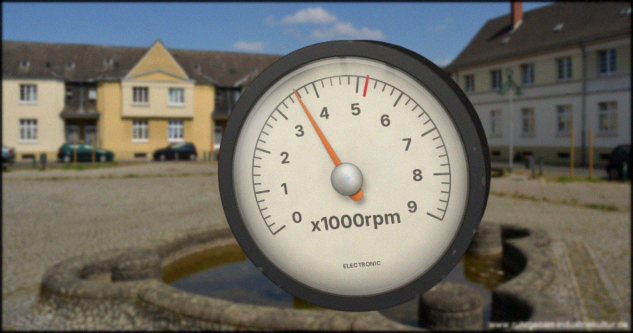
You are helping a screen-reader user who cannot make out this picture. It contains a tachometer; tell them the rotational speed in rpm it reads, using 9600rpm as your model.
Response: 3600rpm
